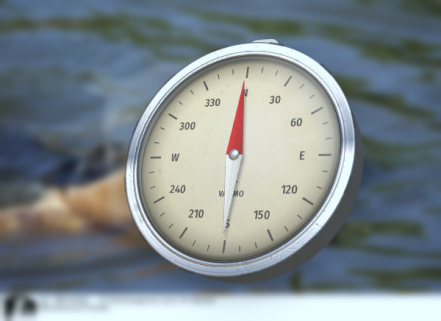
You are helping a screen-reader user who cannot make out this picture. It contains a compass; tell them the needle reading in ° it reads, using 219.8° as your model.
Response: 0°
